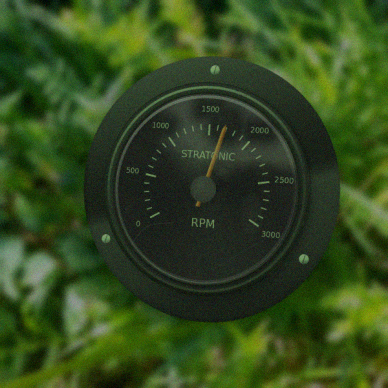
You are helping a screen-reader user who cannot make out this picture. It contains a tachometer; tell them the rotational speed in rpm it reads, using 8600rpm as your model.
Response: 1700rpm
